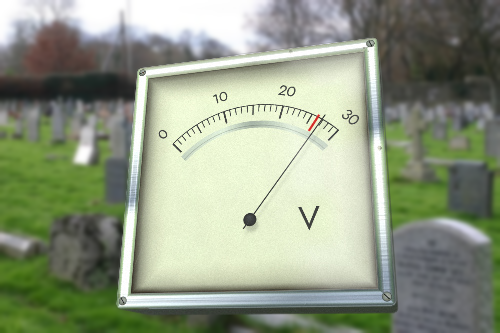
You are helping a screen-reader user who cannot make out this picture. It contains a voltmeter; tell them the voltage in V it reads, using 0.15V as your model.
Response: 27V
